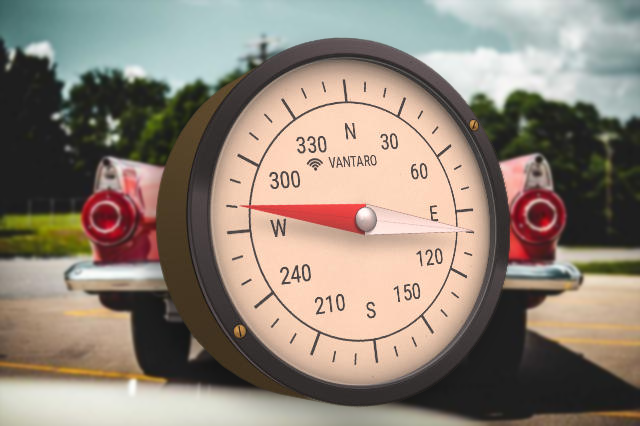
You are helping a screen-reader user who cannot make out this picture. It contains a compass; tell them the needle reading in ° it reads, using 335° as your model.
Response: 280°
